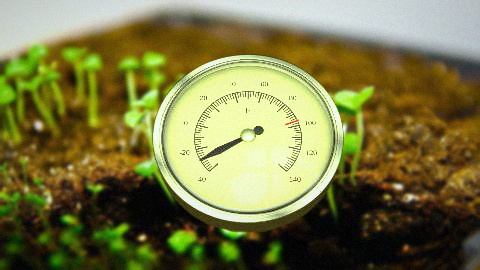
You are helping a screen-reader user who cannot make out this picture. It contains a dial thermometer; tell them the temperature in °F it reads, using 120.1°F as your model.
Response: -30°F
